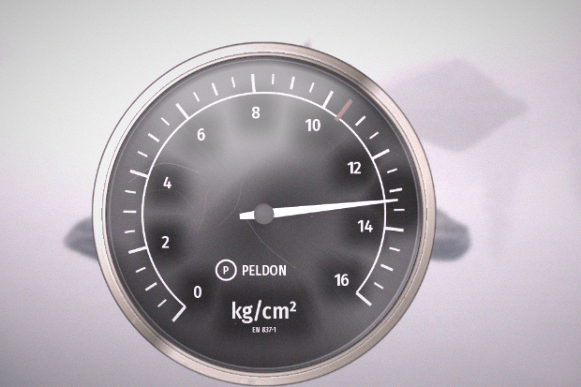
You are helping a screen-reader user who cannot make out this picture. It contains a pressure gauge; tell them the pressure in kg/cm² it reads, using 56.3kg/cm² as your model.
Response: 13.25kg/cm²
